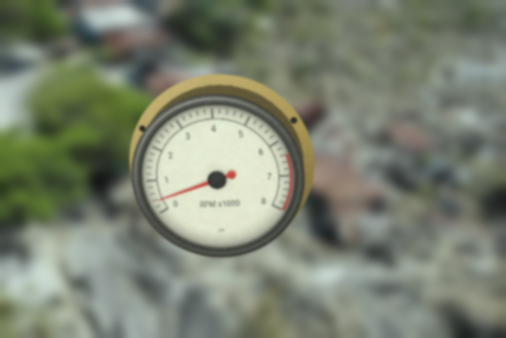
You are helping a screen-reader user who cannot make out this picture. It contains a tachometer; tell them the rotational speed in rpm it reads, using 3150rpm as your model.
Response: 400rpm
